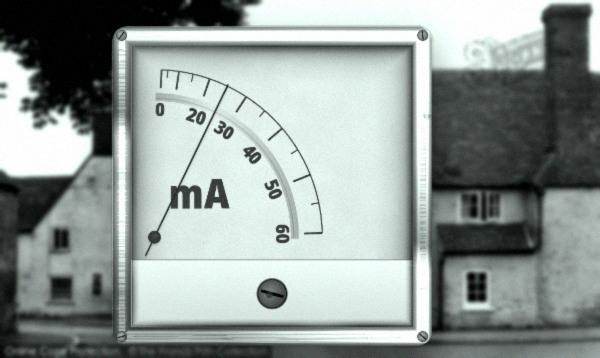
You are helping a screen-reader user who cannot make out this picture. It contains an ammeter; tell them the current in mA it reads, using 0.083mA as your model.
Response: 25mA
